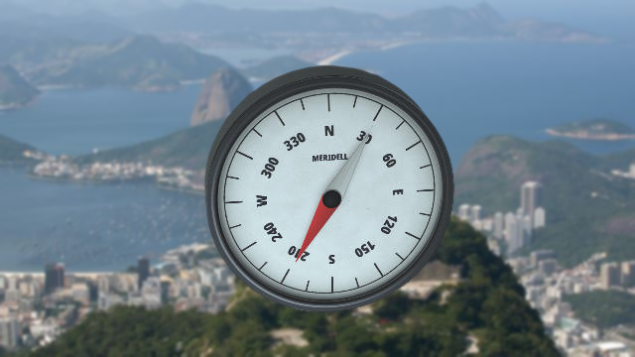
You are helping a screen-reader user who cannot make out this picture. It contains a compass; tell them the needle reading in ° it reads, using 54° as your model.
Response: 210°
